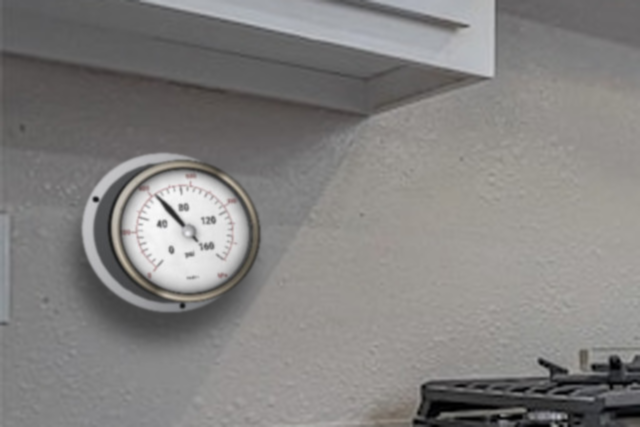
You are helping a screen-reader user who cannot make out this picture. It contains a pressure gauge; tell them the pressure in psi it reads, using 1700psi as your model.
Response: 60psi
